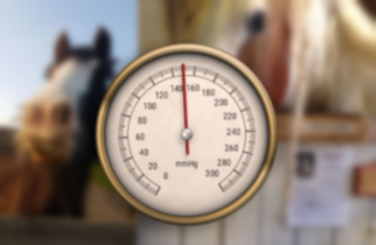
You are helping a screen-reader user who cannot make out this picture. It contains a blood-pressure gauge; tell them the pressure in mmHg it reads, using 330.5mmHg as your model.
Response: 150mmHg
